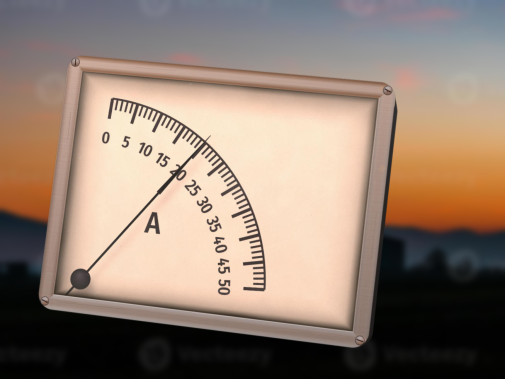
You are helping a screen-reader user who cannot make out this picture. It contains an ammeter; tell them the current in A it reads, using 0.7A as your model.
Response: 20A
